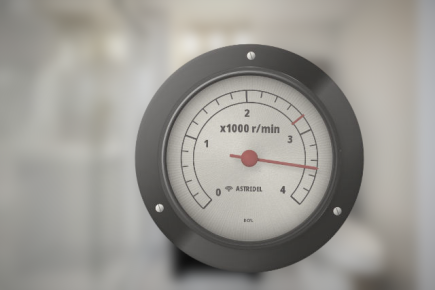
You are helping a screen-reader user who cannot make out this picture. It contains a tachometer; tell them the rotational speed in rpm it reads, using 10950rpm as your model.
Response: 3500rpm
